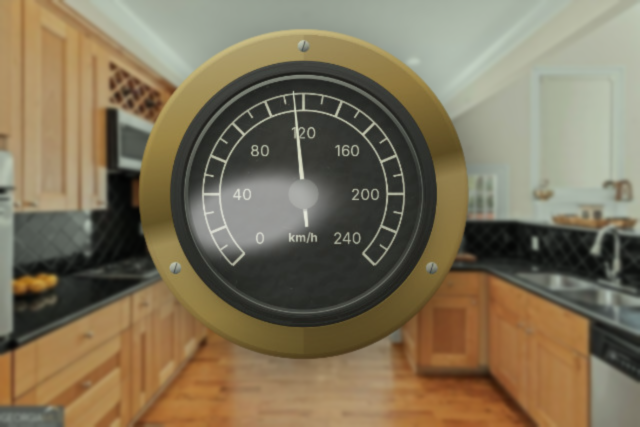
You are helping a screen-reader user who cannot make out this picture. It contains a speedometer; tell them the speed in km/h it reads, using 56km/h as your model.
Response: 115km/h
